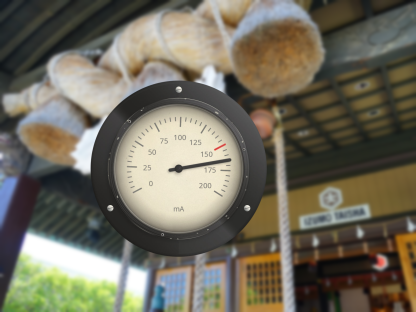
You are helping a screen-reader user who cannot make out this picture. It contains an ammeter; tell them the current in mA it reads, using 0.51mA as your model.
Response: 165mA
